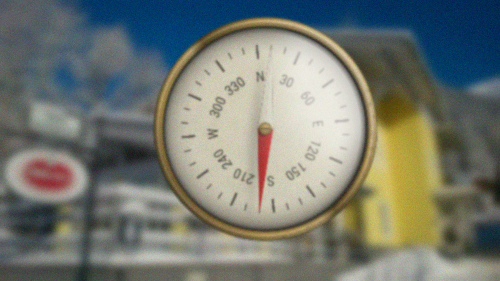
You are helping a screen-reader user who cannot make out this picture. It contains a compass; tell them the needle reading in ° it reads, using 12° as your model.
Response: 190°
